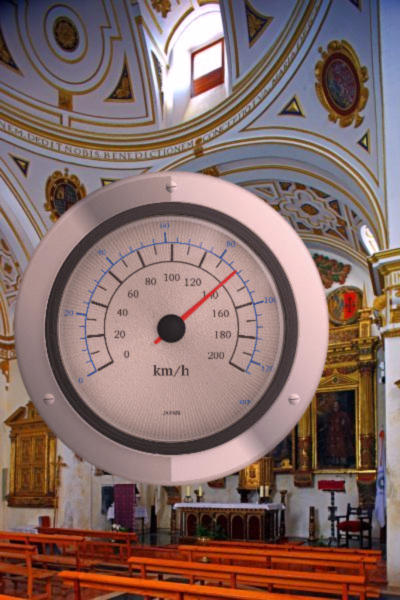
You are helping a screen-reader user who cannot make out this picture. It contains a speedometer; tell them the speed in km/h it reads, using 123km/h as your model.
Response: 140km/h
